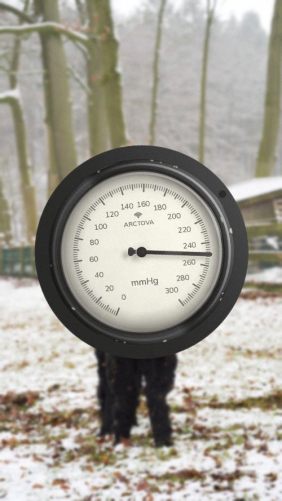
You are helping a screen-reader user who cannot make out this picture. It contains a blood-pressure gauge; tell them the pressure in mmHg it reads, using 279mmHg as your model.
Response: 250mmHg
